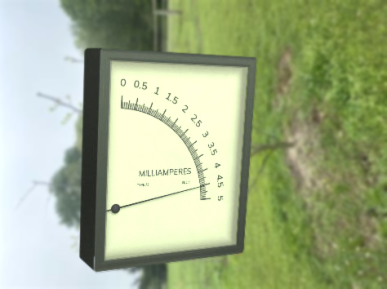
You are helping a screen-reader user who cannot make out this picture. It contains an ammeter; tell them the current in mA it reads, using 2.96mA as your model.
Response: 4.5mA
